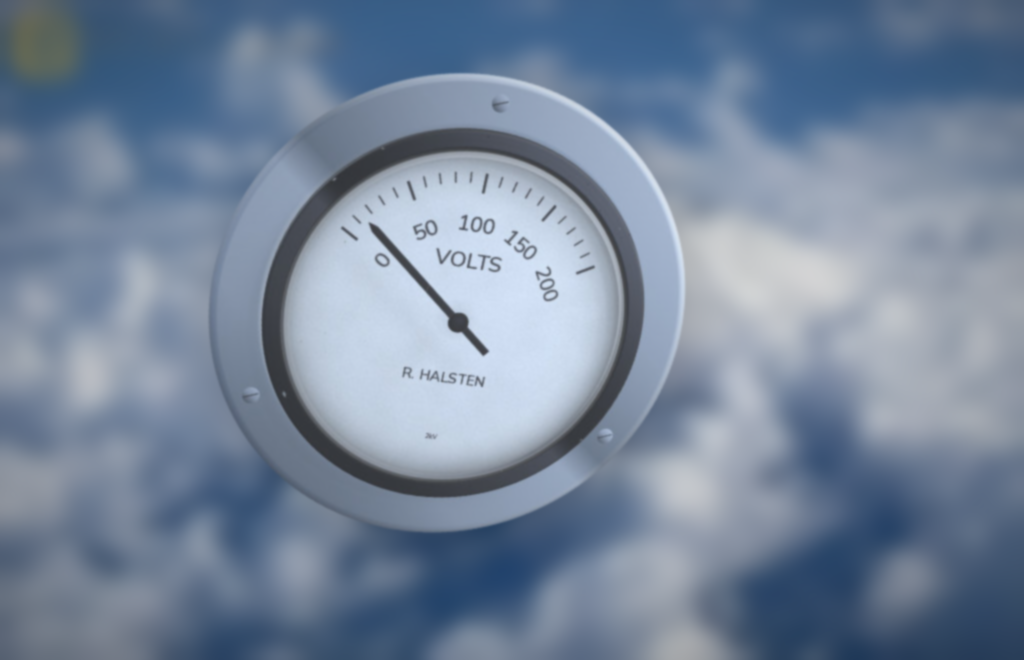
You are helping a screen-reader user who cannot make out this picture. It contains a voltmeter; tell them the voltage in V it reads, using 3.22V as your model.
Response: 15V
